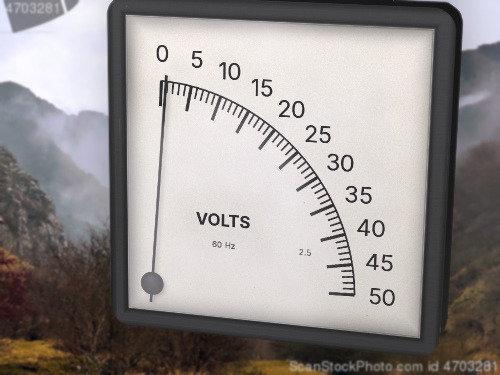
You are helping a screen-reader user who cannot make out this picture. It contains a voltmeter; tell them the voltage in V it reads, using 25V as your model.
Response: 1V
